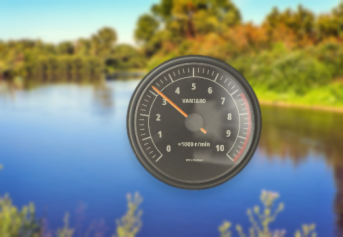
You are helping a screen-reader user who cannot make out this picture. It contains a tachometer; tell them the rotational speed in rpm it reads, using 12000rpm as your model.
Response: 3200rpm
